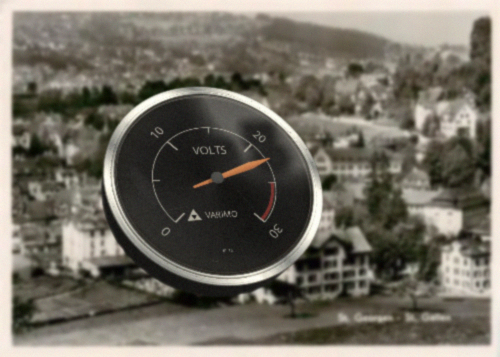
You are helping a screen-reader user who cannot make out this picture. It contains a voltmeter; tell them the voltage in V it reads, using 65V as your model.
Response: 22.5V
